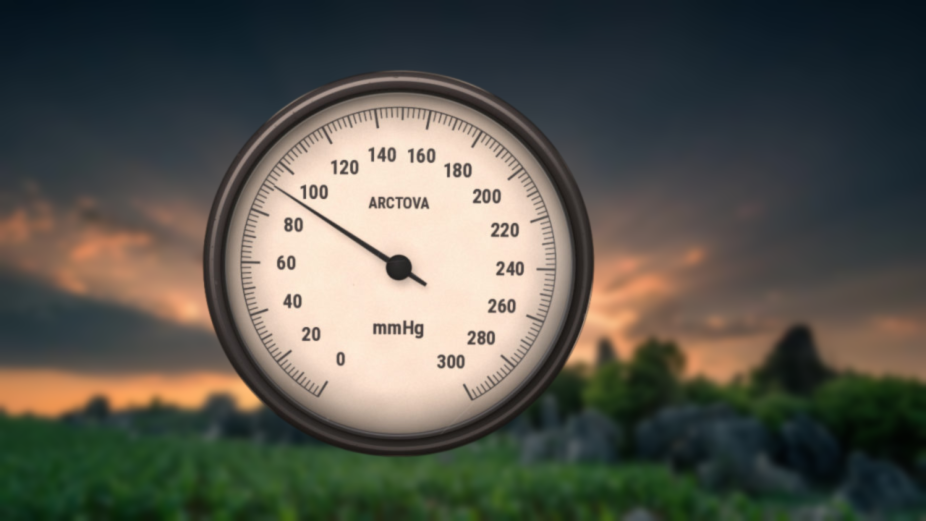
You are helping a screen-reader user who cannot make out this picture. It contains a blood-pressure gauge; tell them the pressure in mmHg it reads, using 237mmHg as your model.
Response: 92mmHg
